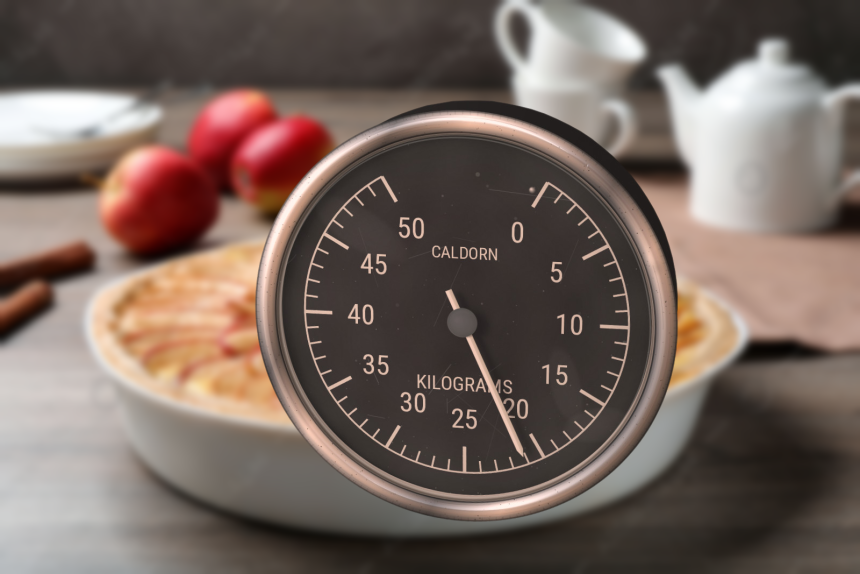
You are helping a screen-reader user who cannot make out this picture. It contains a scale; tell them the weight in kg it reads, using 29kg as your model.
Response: 21kg
